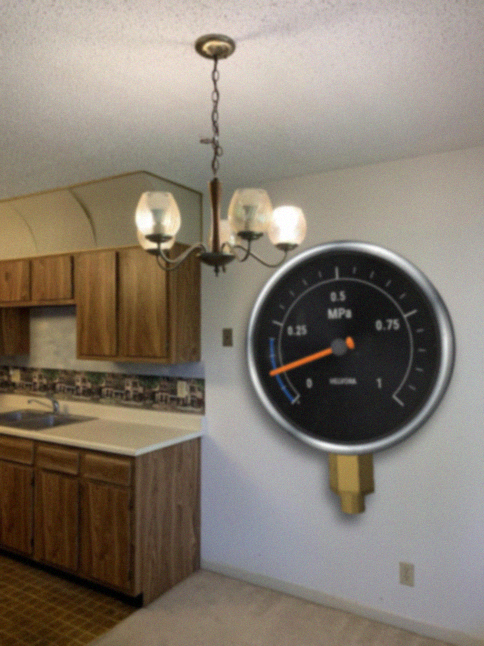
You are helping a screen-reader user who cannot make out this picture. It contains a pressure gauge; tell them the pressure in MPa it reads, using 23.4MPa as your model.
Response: 0.1MPa
